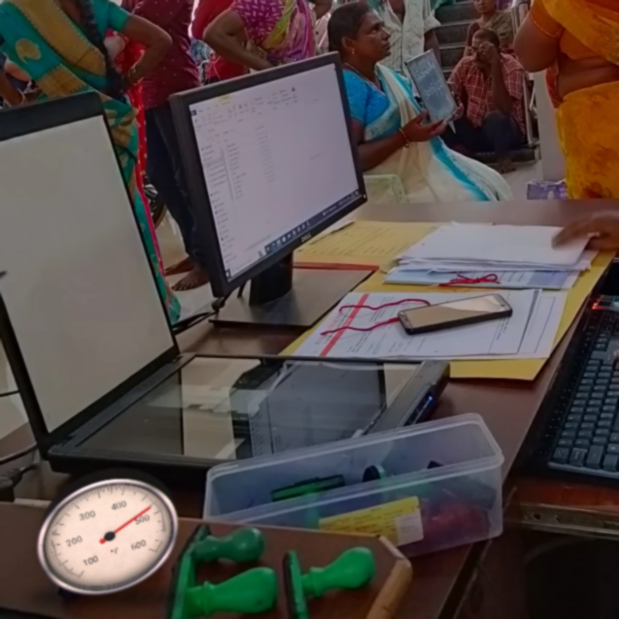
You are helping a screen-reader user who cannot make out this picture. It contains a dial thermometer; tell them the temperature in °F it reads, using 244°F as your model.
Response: 475°F
